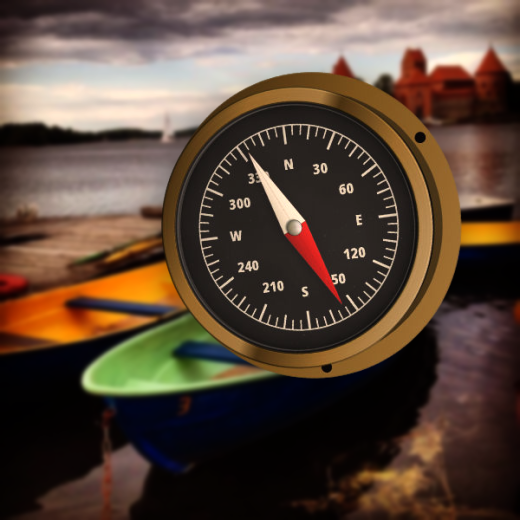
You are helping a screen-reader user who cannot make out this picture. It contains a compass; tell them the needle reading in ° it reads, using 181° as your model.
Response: 155°
